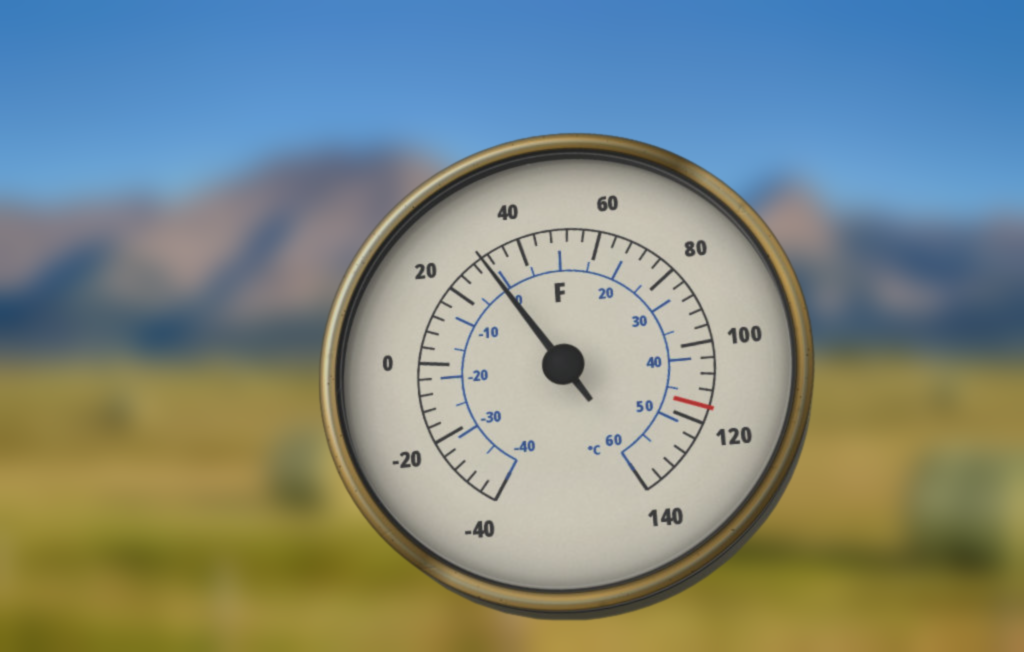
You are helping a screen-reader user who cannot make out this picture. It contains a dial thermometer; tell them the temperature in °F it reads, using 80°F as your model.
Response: 30°F
